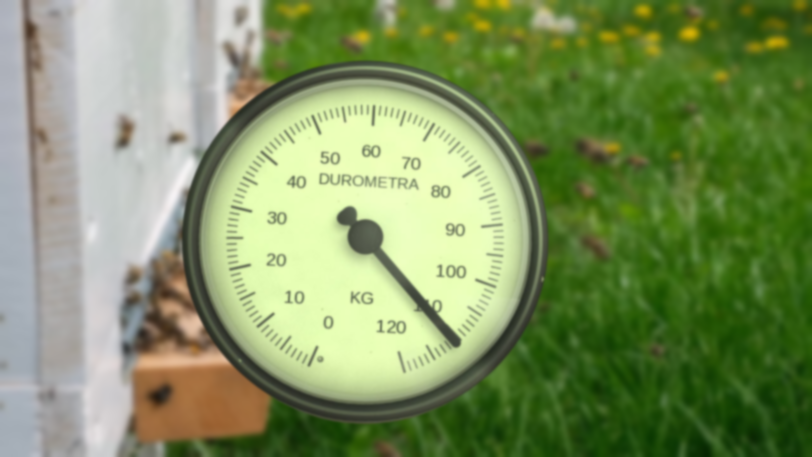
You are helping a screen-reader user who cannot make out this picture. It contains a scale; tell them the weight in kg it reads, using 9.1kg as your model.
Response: 111kg
